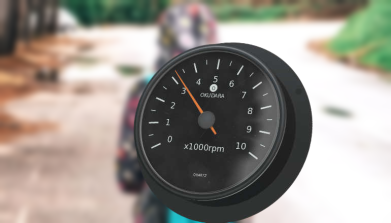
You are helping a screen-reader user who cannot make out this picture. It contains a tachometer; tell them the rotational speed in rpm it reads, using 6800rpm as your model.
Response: 3250rpm
